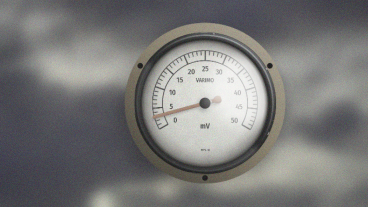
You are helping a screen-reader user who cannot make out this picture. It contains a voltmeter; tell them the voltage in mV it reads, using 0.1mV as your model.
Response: 3mV
